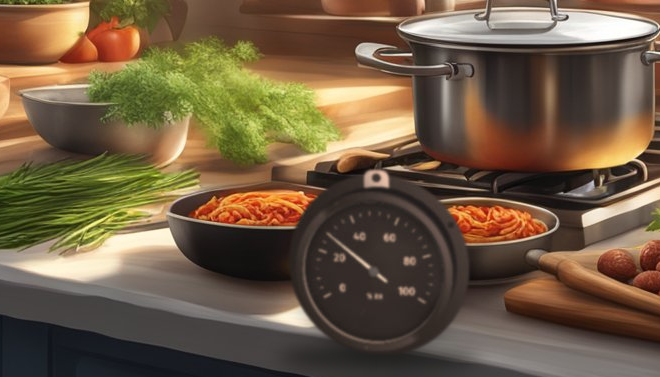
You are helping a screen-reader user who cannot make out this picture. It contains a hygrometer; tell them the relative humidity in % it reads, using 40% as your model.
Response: 28%
